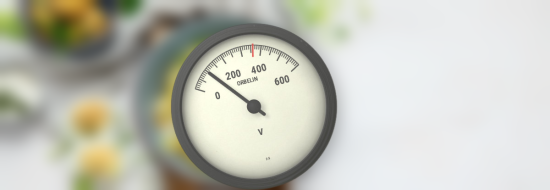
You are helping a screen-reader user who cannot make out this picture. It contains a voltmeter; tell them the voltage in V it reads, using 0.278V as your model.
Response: 100V
